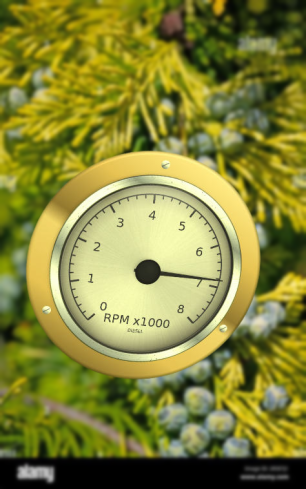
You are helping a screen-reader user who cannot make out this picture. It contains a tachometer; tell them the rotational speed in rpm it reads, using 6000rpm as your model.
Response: 6800rpm
